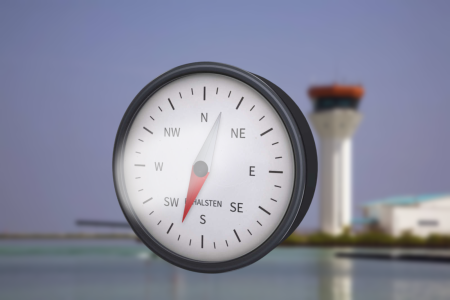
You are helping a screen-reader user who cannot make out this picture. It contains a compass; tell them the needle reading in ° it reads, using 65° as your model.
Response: 200°
